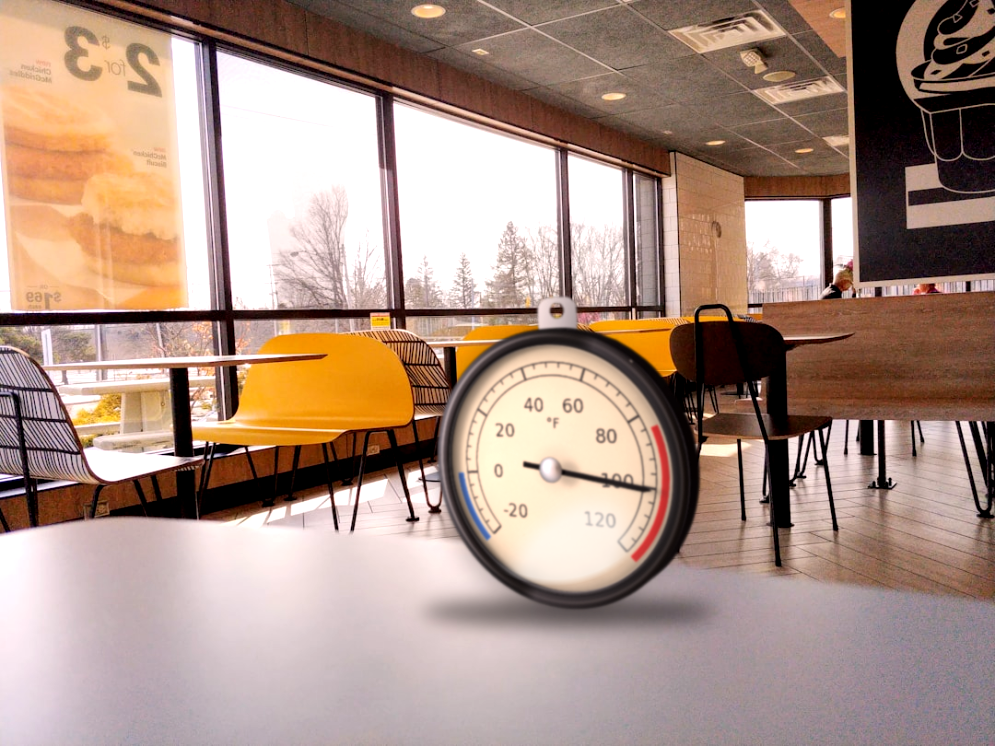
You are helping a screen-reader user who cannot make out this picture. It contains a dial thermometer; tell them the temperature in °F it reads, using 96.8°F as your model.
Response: 100°F
